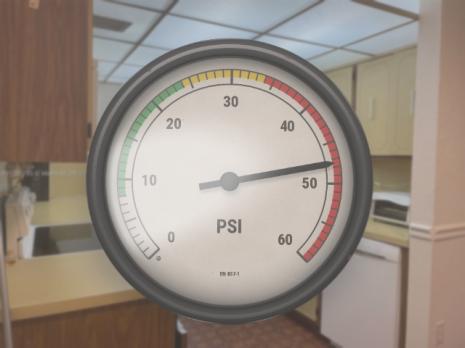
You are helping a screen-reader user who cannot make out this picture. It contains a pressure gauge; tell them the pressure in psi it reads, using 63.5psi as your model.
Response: 47.5psi
